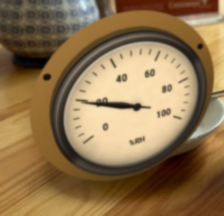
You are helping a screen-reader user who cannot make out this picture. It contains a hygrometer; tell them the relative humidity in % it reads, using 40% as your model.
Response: 20%
